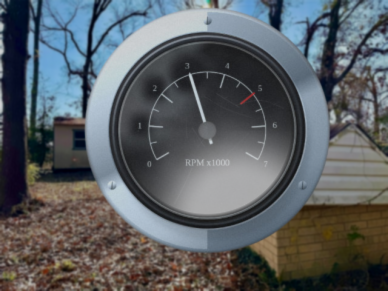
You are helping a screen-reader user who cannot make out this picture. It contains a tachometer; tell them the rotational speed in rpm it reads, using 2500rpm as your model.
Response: 3000rpm
